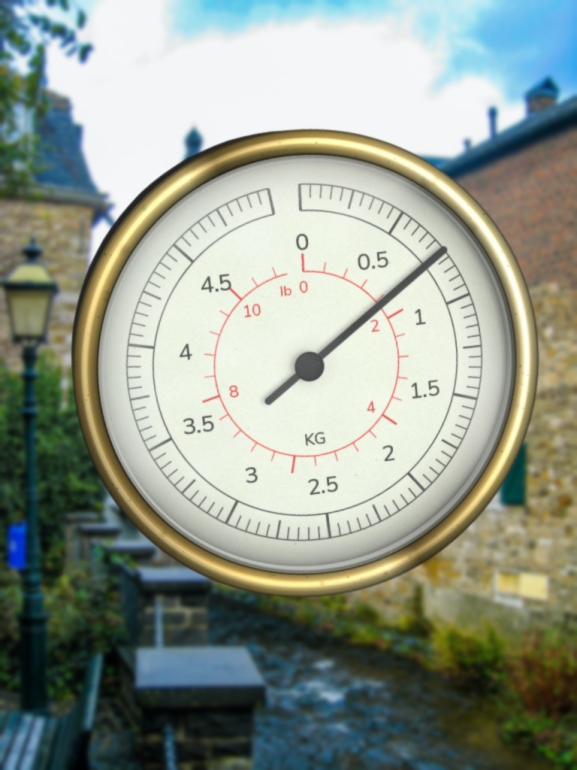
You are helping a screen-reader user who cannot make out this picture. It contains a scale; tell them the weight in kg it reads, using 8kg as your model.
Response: 0.75kg
